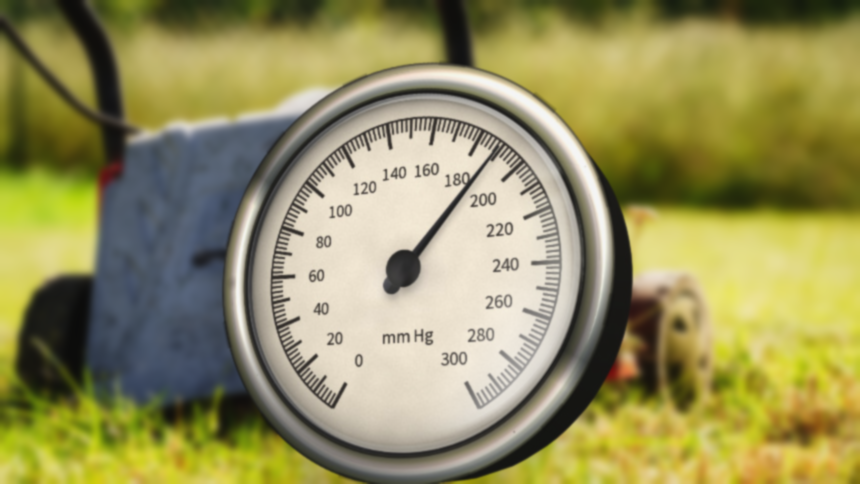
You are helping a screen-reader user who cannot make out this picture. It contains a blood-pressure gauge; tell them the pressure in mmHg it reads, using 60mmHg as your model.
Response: 190mmHg
